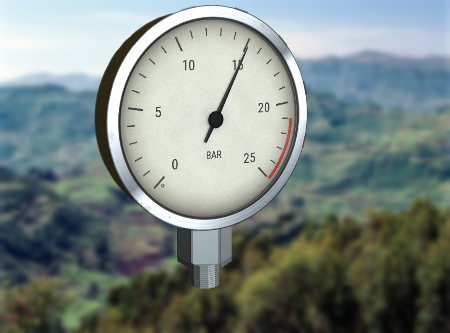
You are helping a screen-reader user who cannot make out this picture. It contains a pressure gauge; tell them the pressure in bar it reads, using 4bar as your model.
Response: 15bar
